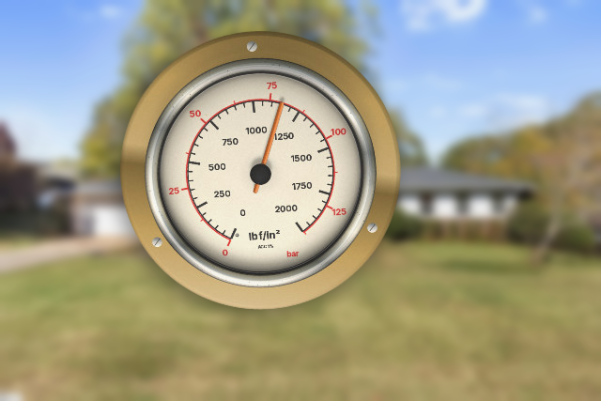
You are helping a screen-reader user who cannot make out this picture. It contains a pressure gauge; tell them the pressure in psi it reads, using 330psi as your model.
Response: 1150psi
